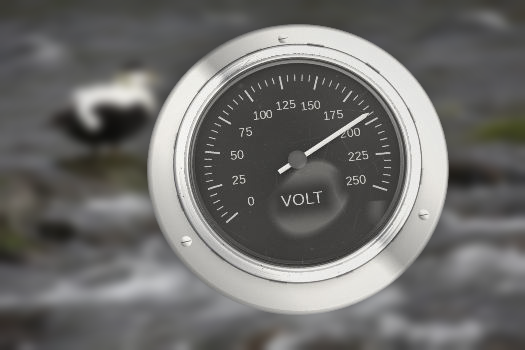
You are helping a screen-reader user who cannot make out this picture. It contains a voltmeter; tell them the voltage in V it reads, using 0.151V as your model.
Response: 195V
